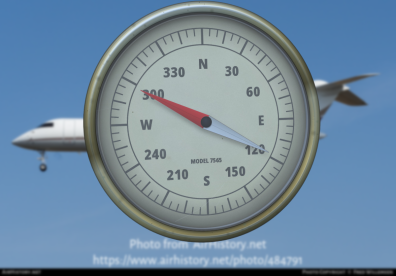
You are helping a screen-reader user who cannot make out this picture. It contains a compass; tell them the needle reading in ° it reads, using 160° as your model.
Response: 297.5°
